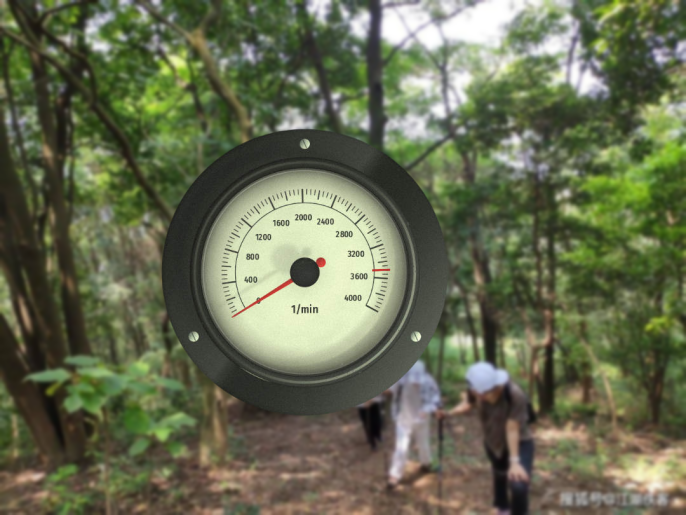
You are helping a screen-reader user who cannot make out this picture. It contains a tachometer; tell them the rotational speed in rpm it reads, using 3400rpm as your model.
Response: 0rpm
